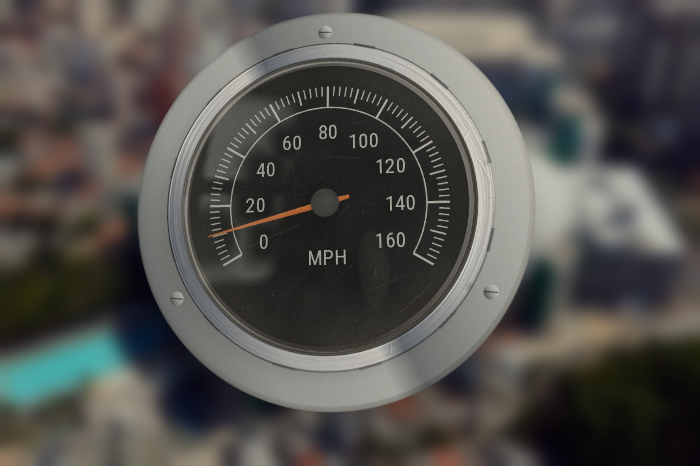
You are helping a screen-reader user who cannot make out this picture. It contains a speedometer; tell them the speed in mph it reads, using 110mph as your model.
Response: 10mph
